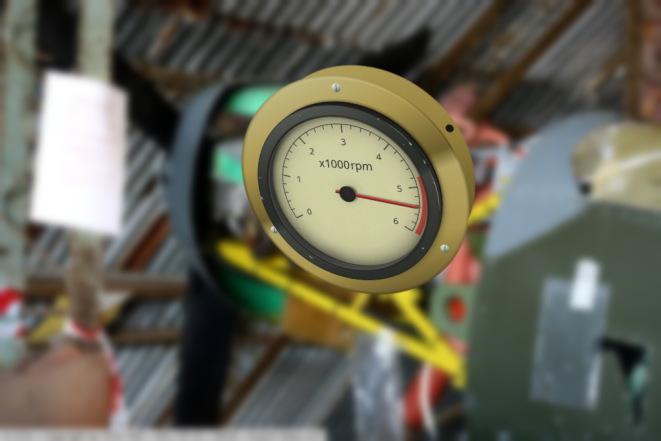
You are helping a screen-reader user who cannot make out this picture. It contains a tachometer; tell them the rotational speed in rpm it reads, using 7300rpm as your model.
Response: 5400rpm
